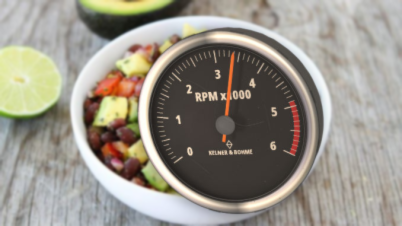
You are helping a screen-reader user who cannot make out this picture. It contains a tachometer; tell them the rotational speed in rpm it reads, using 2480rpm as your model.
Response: 3400rpm
